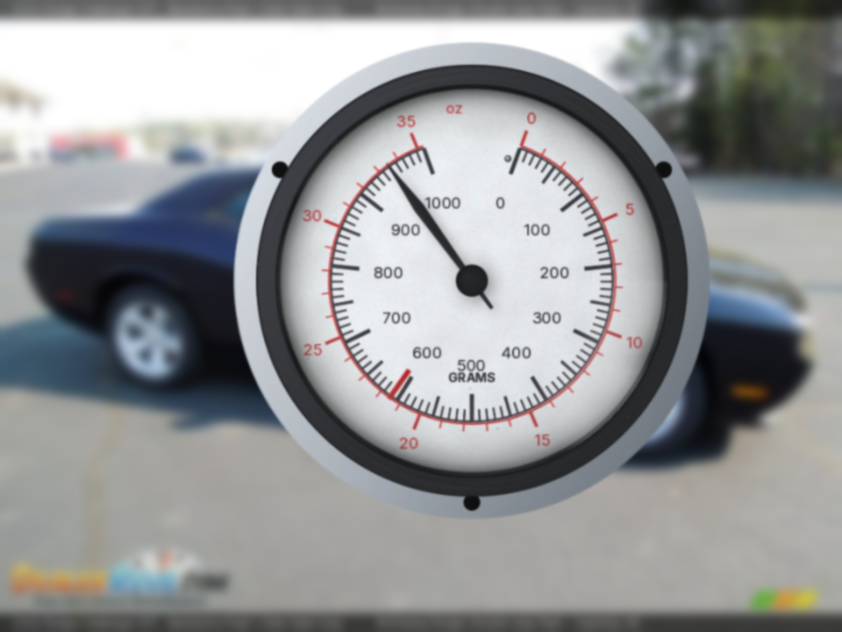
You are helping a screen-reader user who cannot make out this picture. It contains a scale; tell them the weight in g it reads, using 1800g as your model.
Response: 950g
